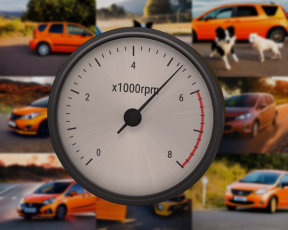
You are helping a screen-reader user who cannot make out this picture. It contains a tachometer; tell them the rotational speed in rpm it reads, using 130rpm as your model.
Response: 5300rpm
